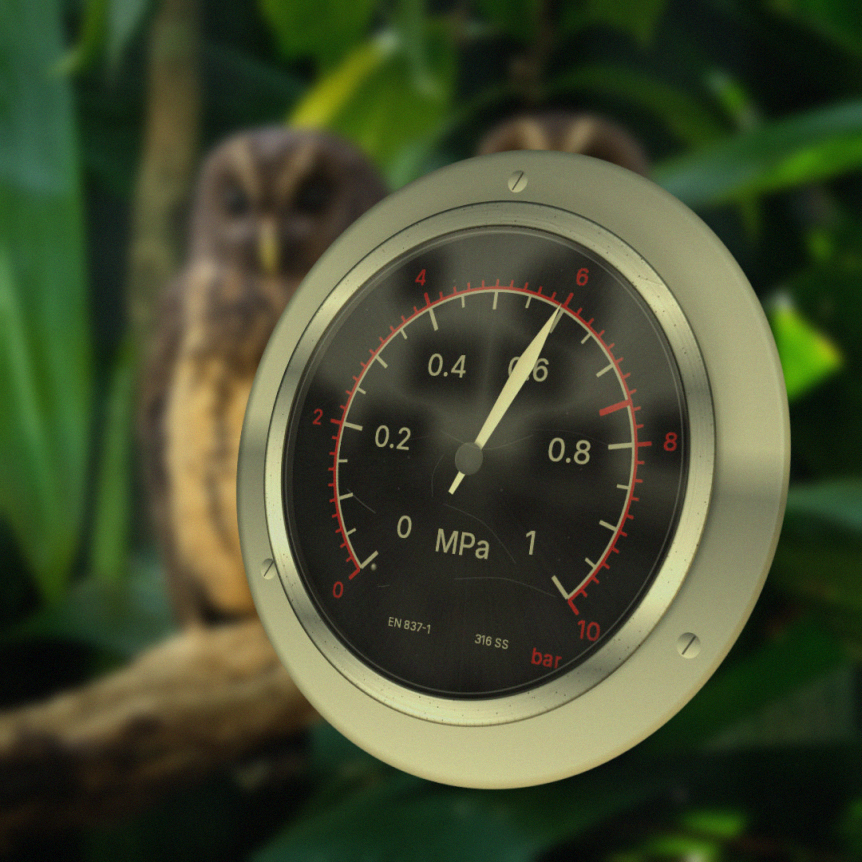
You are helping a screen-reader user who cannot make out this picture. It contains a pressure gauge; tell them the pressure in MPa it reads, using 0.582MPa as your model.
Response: 0.6MPa
